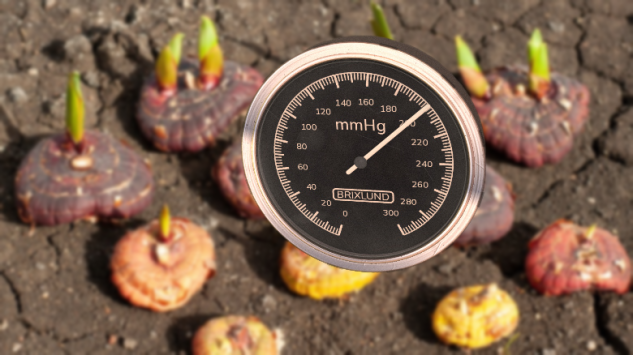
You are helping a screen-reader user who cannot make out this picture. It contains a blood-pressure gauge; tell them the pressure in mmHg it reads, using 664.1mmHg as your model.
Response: 200mmHg
